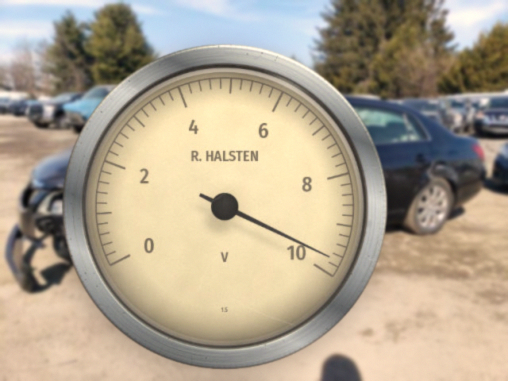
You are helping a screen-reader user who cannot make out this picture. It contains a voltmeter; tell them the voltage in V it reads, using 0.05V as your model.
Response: 9.7V
